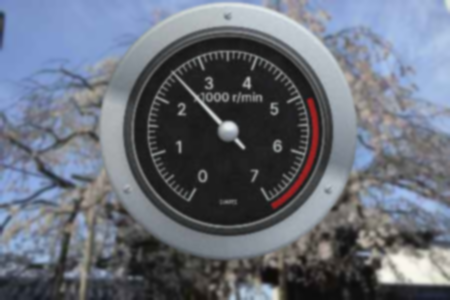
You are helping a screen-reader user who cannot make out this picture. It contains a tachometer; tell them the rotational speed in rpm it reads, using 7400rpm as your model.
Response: 2500rpm
